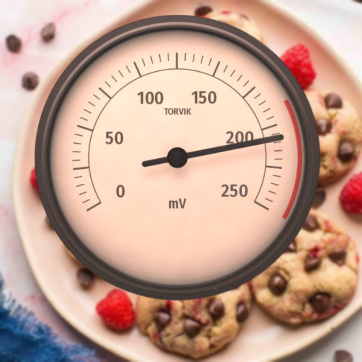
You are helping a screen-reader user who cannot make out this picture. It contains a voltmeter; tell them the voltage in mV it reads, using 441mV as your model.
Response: 207.5mV
